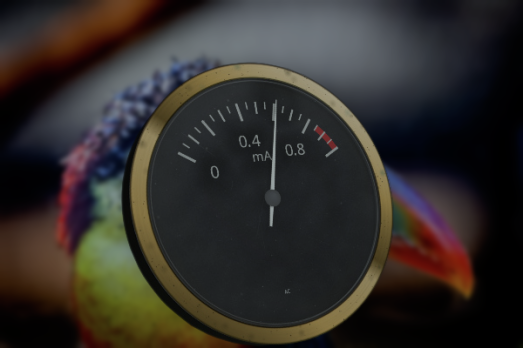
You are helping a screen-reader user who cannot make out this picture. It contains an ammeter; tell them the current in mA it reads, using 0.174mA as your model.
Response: 0.6mA
